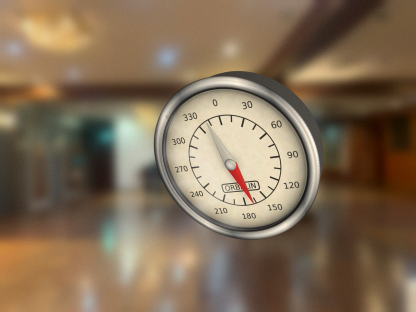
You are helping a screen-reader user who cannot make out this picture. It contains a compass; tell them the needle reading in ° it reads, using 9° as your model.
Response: 165°
